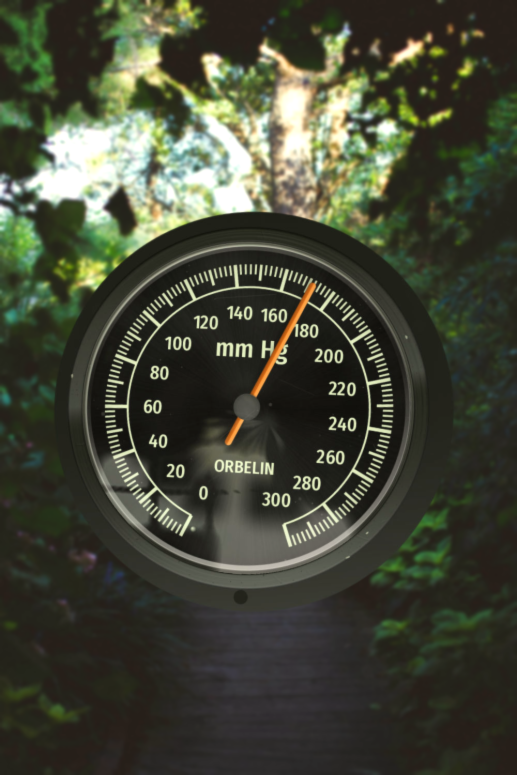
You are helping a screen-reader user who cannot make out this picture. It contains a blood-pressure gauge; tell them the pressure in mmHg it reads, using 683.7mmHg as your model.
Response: 172mmHg
